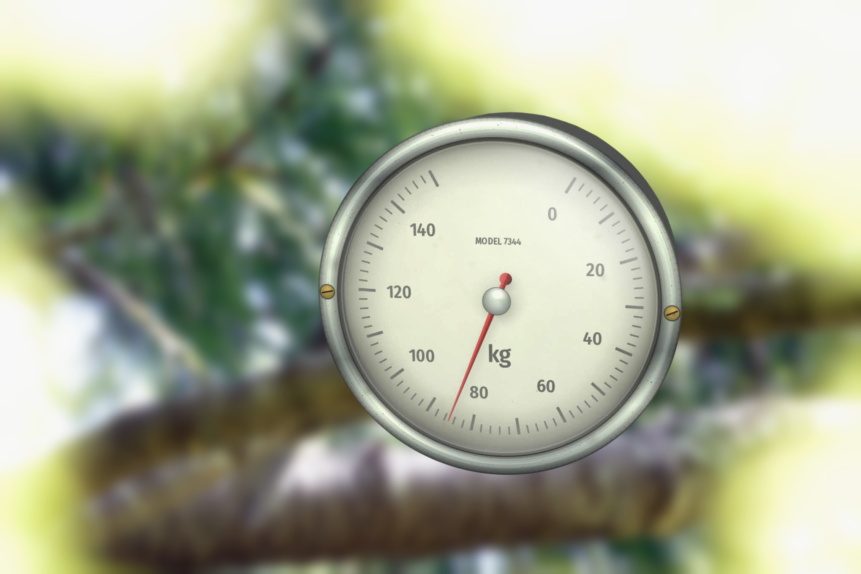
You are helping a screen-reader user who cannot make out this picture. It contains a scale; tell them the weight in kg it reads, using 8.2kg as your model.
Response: 85kg
